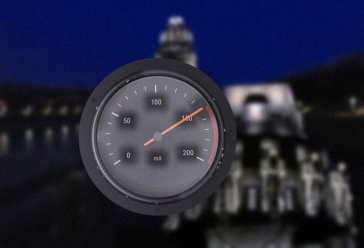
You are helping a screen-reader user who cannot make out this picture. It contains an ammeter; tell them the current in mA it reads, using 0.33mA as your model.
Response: 150mA
